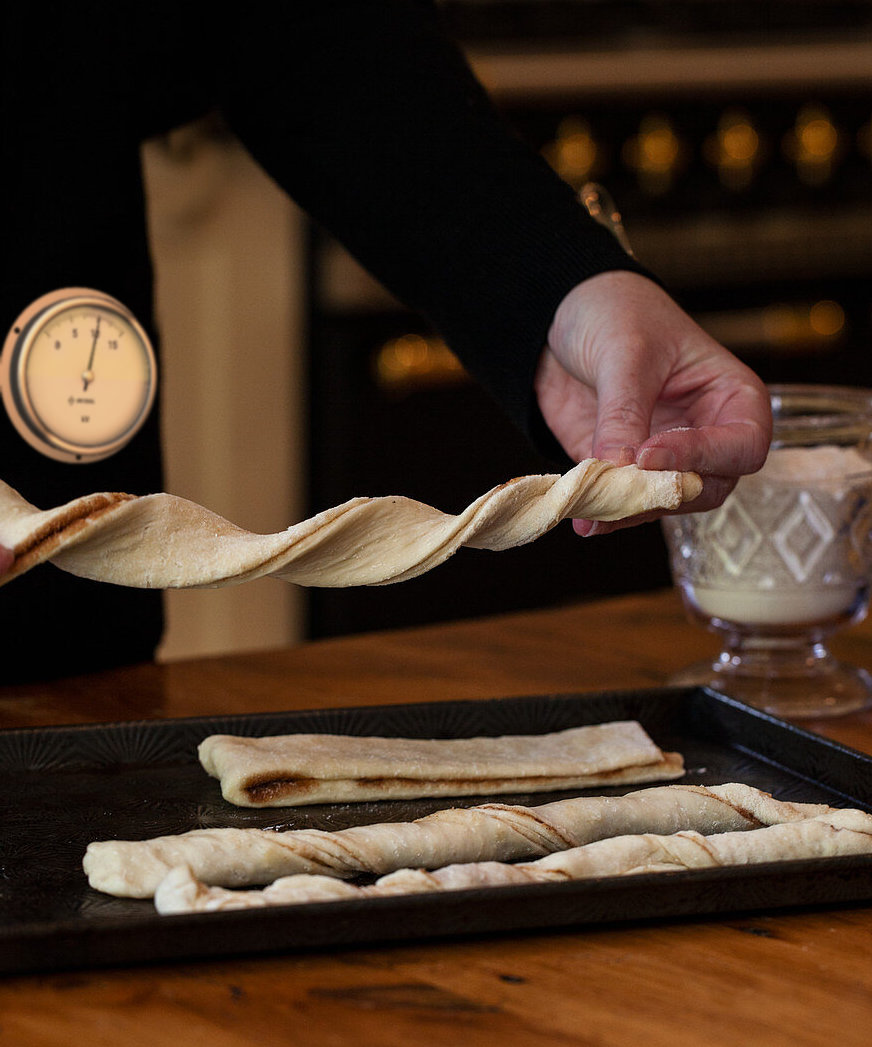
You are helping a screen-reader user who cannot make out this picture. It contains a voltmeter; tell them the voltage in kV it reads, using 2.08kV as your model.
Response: 10kV
